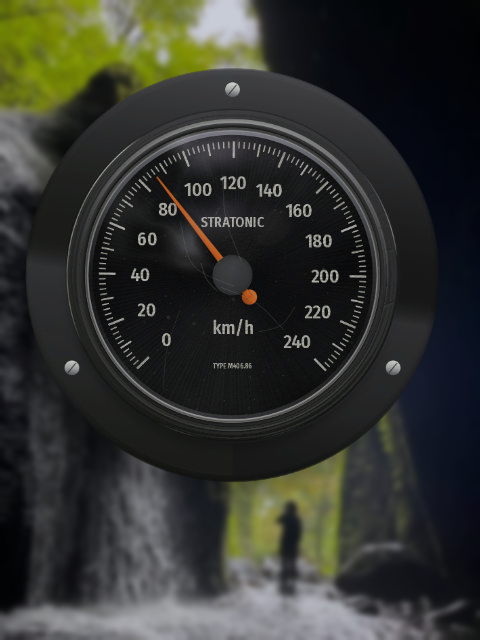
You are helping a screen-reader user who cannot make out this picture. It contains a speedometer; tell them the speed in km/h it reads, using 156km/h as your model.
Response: 86km/h
